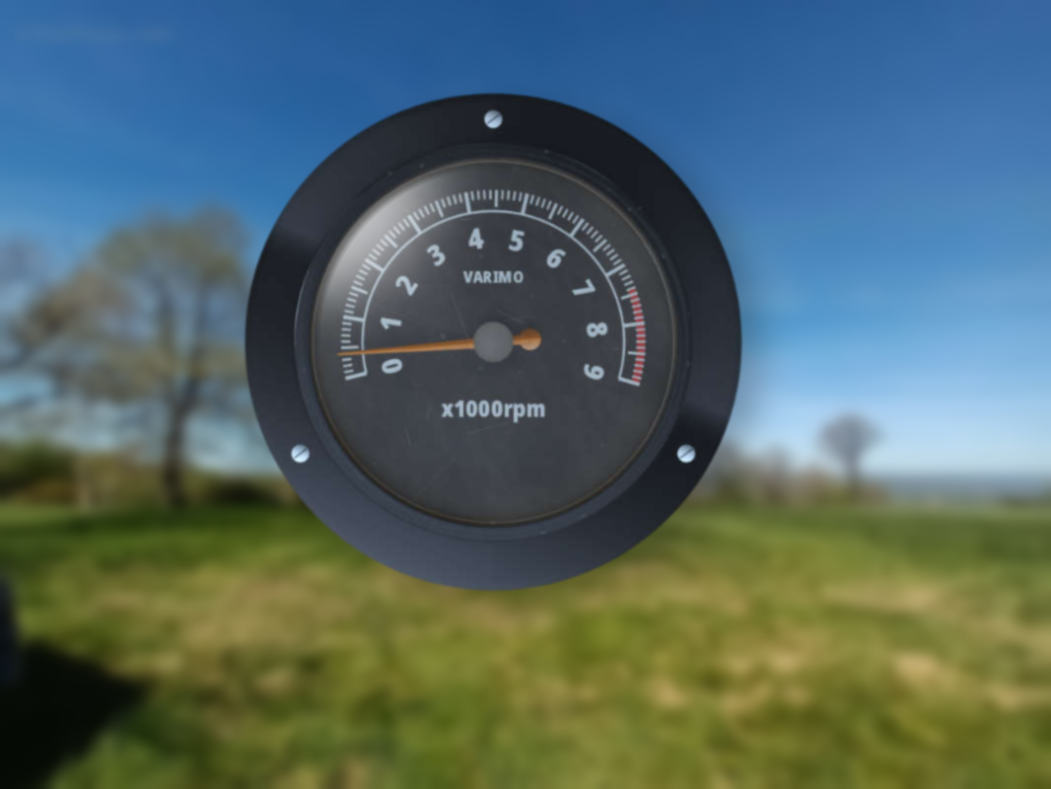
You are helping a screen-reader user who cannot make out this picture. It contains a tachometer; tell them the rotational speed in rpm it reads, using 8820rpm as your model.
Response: 400rpm
